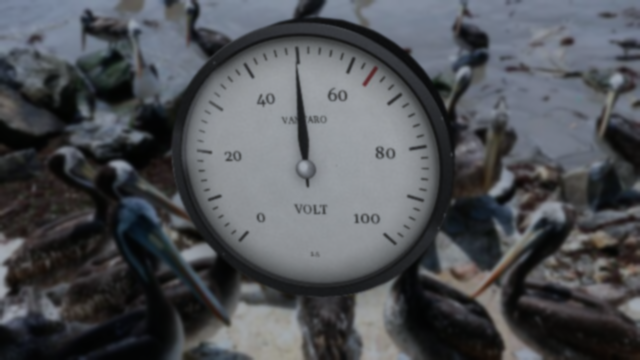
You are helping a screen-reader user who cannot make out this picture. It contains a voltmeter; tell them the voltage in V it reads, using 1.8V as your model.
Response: 50V
